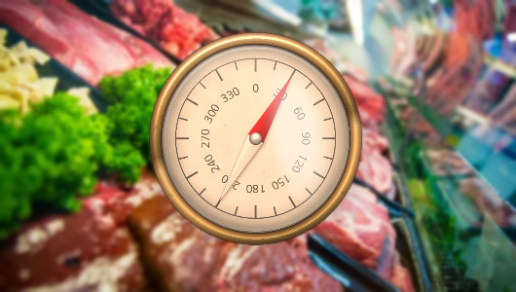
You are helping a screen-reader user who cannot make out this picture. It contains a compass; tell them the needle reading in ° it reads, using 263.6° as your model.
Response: 30°
